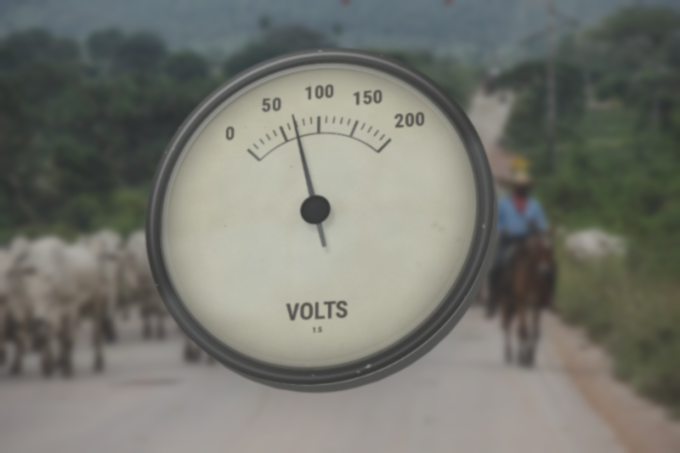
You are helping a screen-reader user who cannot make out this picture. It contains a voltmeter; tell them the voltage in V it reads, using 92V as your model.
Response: 70V
